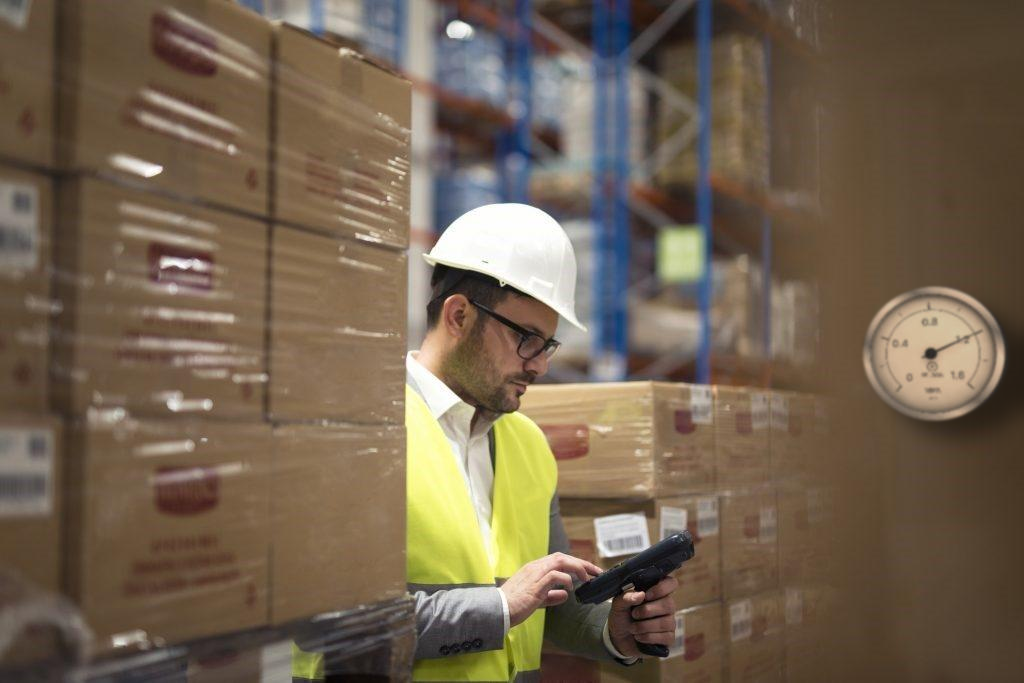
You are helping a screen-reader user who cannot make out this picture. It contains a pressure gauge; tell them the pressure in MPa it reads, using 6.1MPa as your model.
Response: 1.2MPa
